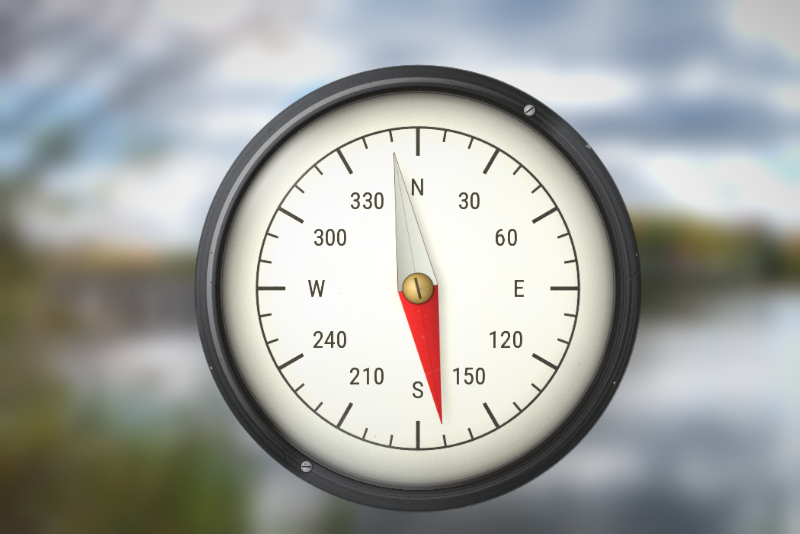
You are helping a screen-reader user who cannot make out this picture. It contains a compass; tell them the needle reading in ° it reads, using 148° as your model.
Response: 170°
